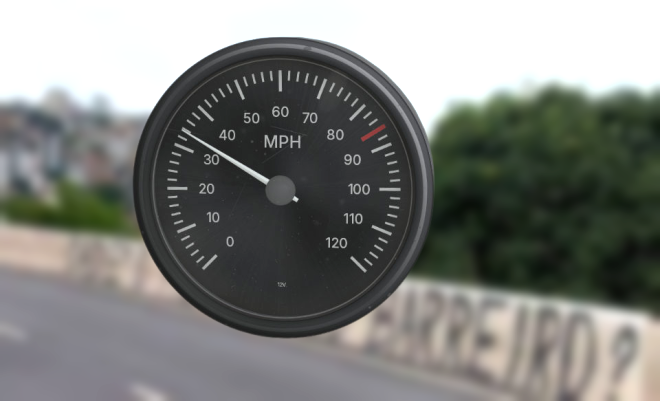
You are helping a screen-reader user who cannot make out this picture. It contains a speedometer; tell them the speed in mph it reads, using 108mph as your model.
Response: 34mph
